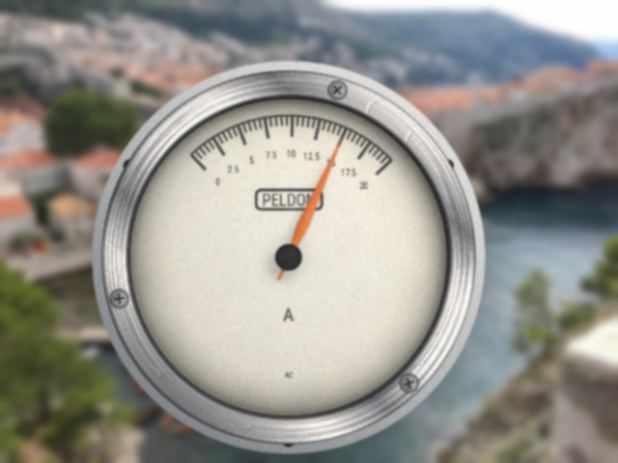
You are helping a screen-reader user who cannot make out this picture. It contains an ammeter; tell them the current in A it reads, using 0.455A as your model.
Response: 15A
